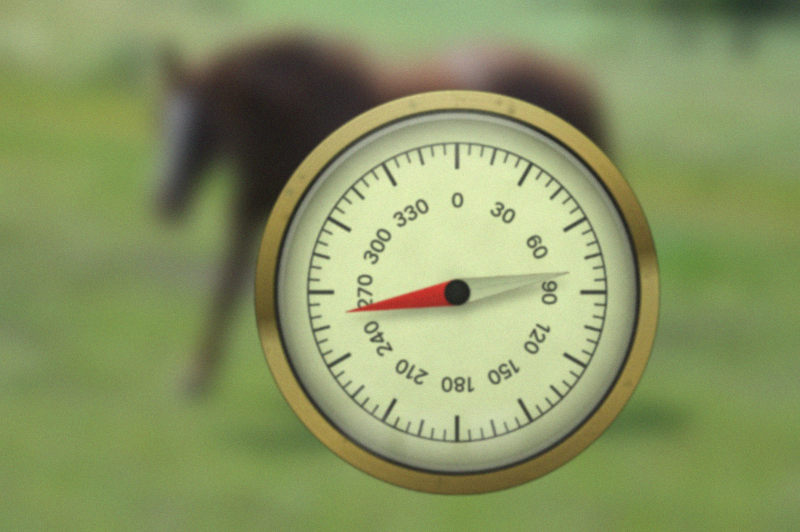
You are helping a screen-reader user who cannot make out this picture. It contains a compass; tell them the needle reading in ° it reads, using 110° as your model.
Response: 260°
